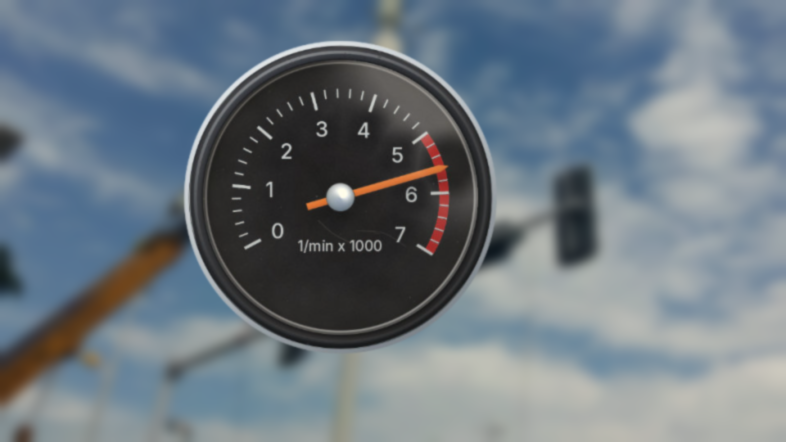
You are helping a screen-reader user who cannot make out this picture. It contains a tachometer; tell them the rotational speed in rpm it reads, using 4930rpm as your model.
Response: 5600rpm
